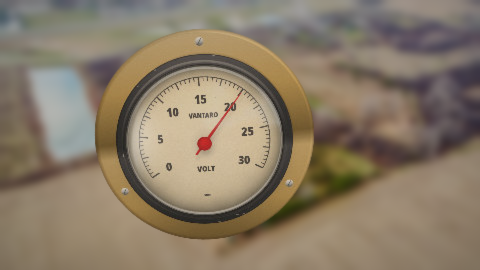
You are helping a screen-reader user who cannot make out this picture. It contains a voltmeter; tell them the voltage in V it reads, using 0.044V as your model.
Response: 20V
